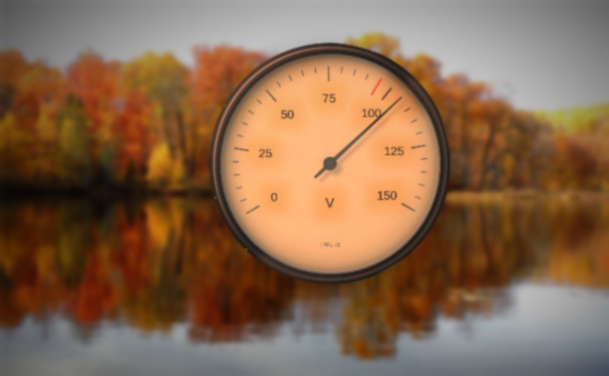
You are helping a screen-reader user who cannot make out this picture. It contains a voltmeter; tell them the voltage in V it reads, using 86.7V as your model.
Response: 105V
